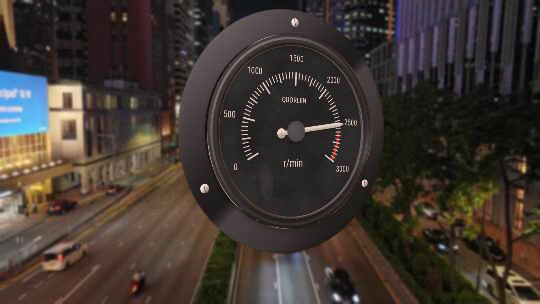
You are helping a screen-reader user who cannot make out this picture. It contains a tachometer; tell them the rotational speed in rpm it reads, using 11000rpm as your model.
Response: 2500rpm
